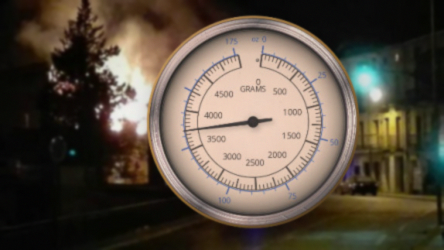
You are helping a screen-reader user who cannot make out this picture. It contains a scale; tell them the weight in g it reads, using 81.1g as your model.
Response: 3750g
